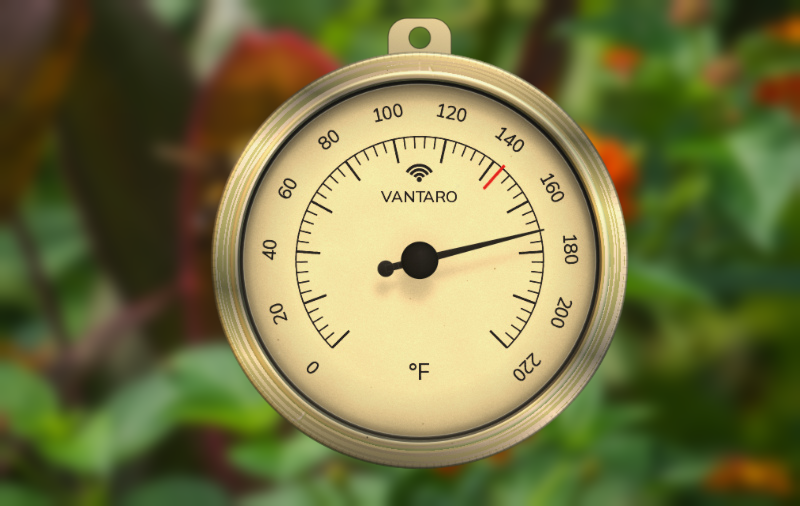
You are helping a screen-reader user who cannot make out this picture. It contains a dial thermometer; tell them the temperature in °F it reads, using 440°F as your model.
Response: 172°F
